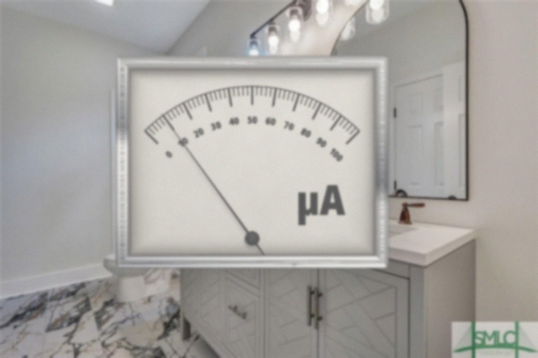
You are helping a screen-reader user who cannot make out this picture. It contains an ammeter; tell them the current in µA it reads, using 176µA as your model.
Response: 10µA
